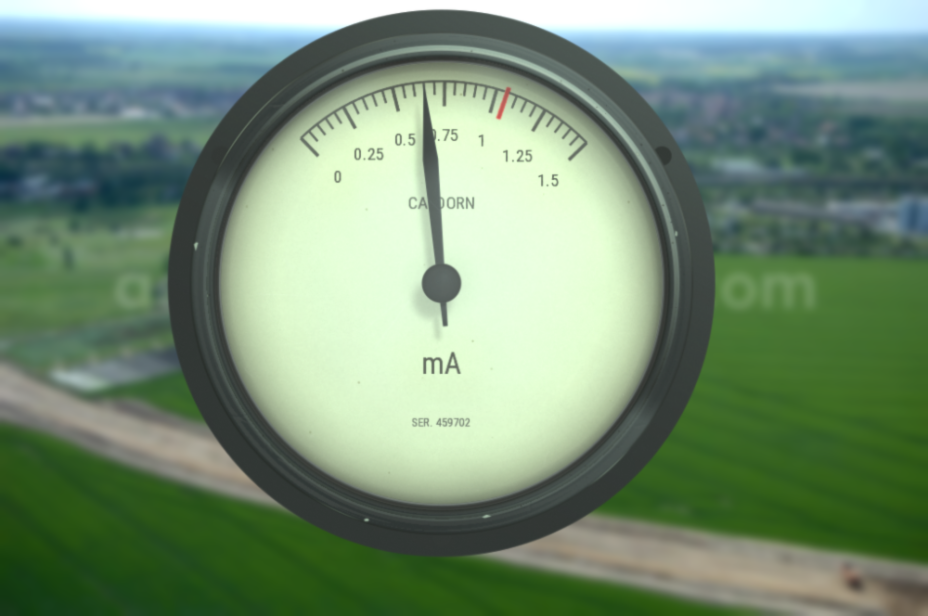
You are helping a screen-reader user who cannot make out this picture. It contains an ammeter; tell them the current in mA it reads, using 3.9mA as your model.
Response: 0.65mA
